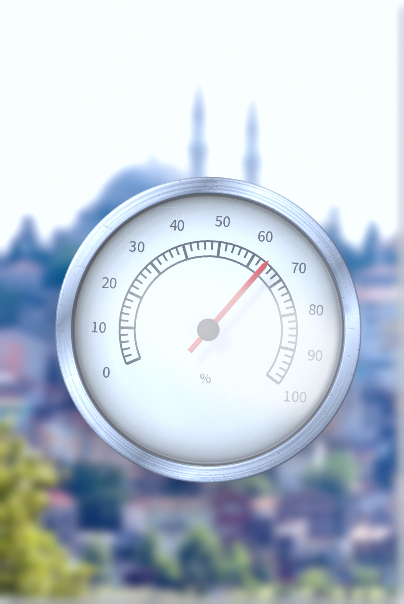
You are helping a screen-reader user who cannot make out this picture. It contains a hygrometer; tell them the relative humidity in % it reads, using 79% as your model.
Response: 64%
